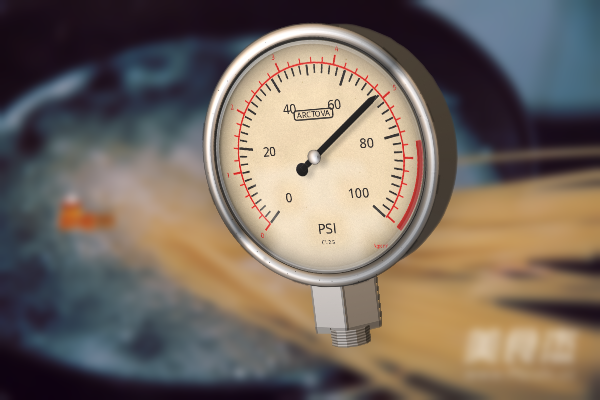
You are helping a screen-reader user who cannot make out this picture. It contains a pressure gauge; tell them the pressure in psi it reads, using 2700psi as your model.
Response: 70psi
